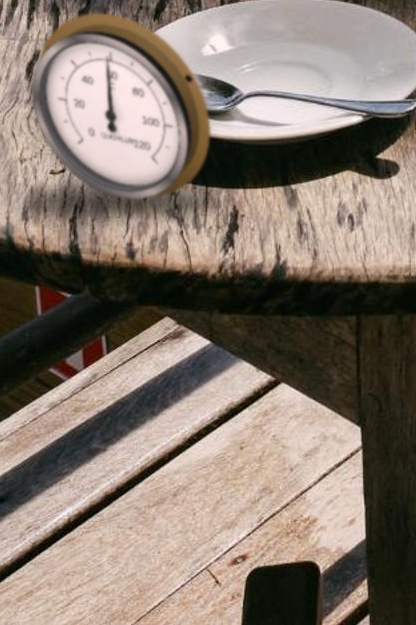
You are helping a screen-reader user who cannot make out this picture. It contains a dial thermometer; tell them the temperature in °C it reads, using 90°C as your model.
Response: 60°C
